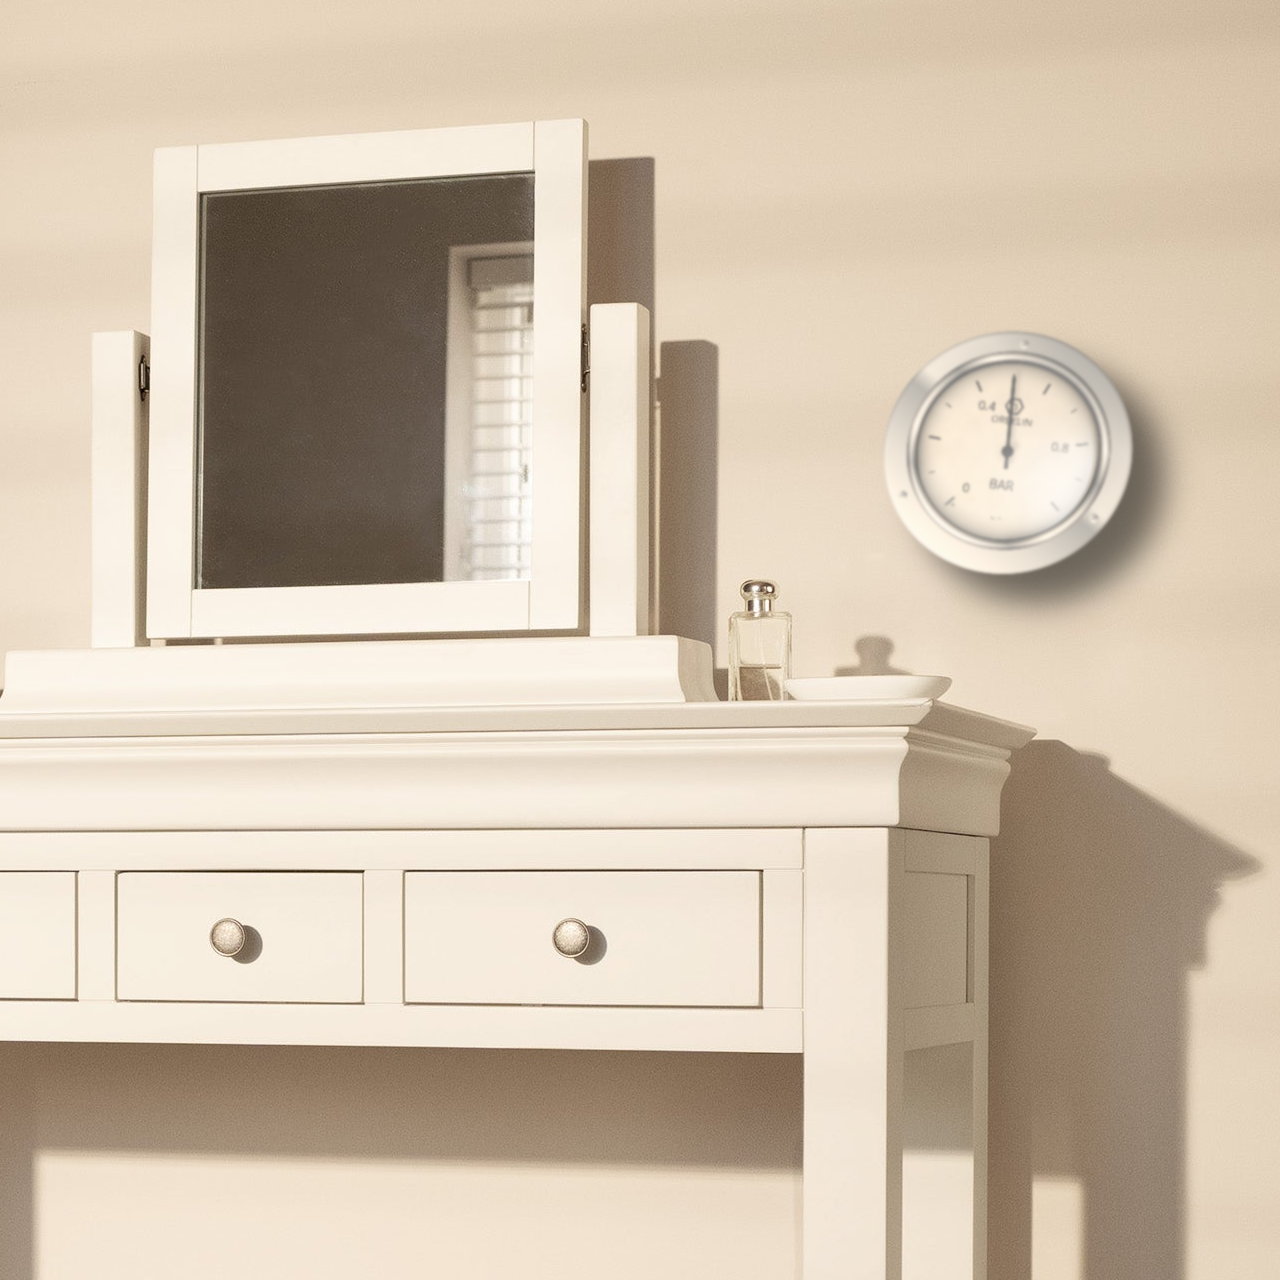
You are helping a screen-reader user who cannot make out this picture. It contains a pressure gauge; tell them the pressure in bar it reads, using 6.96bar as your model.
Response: 0.5bar
